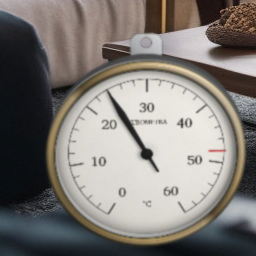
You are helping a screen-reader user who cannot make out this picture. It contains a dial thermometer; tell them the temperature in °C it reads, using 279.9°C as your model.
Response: 24°C
